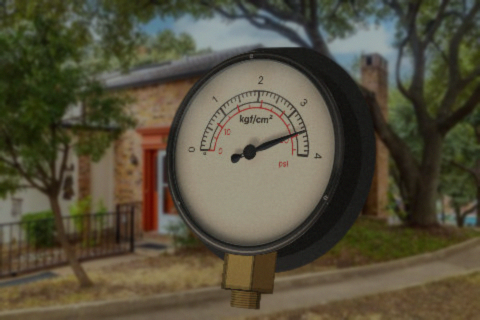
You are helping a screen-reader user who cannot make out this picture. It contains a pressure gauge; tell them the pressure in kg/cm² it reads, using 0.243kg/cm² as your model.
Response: 3.5kg/cm²
